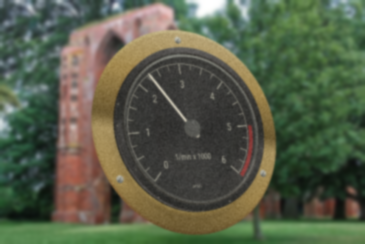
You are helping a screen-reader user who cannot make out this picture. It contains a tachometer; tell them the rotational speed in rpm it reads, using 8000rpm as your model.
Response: 2250rpm
